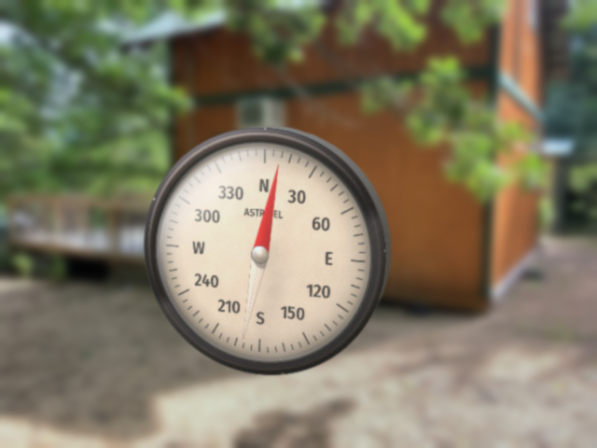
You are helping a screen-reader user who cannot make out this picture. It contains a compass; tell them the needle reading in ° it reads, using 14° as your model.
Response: 10°
